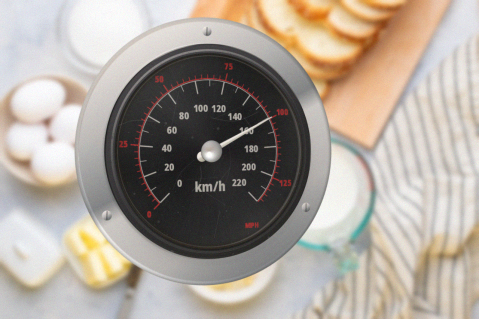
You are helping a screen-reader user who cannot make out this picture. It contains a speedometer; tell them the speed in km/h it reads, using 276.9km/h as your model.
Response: 160km/h
